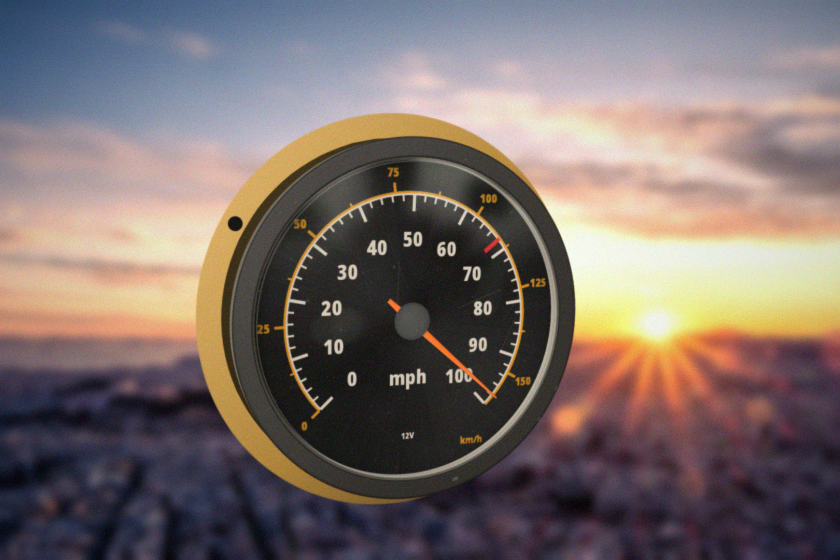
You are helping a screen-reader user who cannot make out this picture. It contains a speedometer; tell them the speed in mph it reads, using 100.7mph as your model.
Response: 98mph
